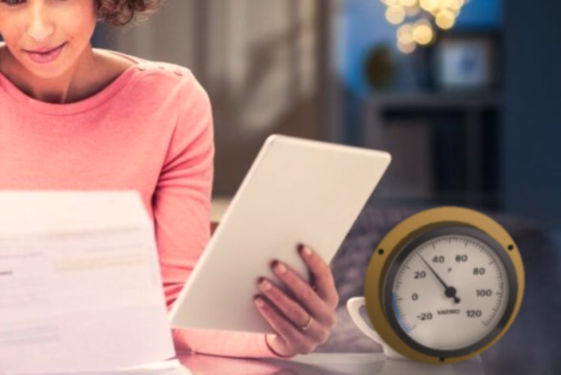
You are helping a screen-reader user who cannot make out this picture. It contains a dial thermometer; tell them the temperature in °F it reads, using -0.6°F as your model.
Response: 30°F
